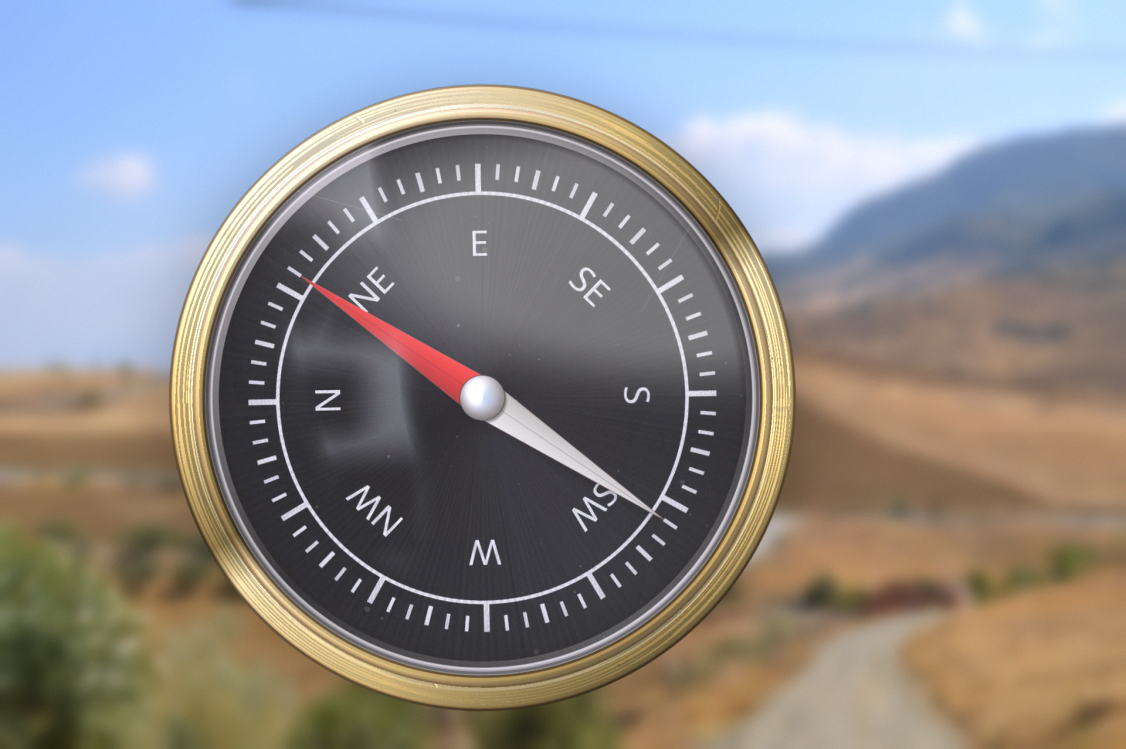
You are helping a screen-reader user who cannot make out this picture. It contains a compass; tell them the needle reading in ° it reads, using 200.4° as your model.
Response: 35°
